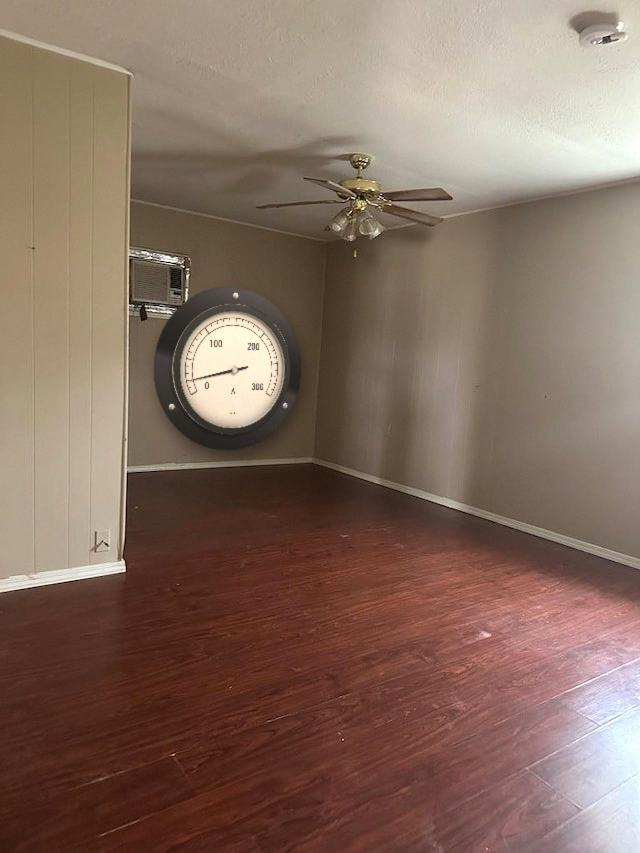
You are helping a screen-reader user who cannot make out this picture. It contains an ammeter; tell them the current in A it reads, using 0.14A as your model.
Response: 20A
